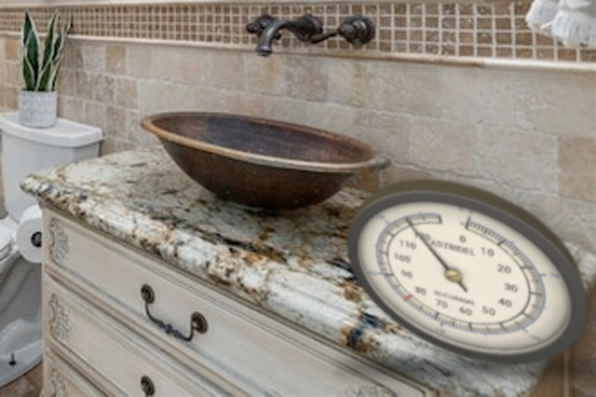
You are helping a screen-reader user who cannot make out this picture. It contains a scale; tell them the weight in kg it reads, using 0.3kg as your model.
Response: 120kg
